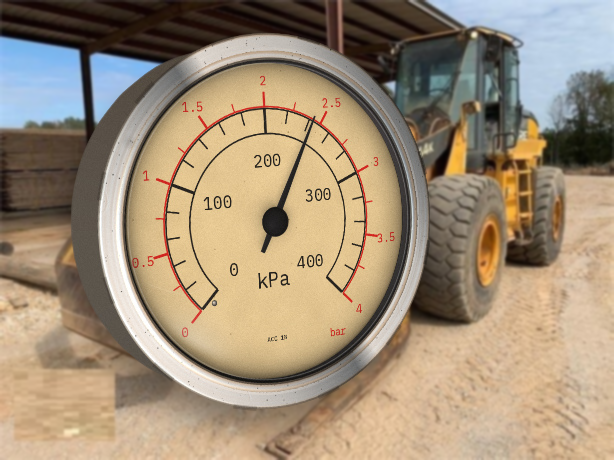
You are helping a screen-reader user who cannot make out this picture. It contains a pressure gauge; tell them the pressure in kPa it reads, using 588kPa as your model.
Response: 240kPa
